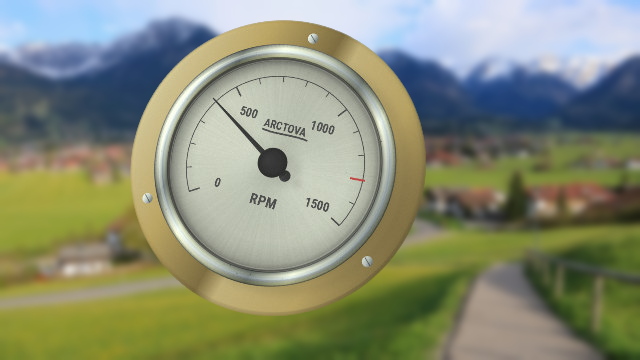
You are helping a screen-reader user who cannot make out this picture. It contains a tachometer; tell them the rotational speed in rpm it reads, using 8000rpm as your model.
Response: 400rpm
